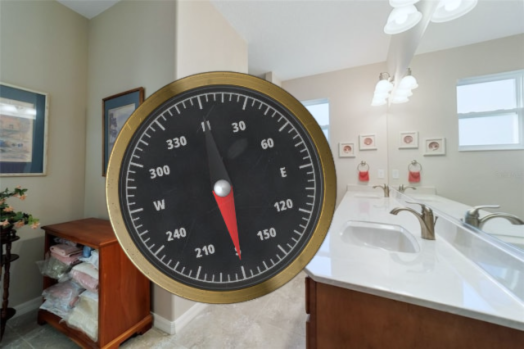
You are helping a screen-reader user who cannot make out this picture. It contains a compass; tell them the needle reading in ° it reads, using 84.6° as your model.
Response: 180°
